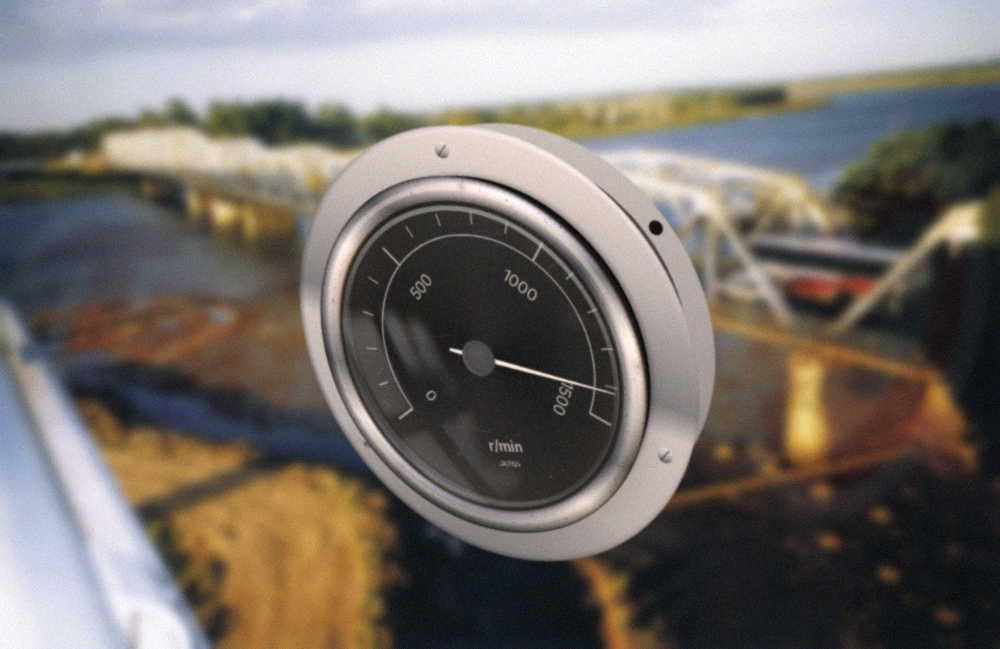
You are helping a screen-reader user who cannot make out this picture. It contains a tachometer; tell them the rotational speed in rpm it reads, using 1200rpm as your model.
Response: 1400rpm
